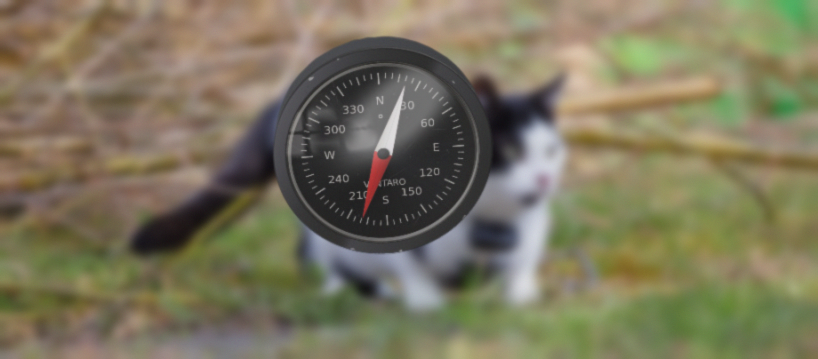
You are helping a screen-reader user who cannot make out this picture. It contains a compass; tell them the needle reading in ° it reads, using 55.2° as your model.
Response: 200°
